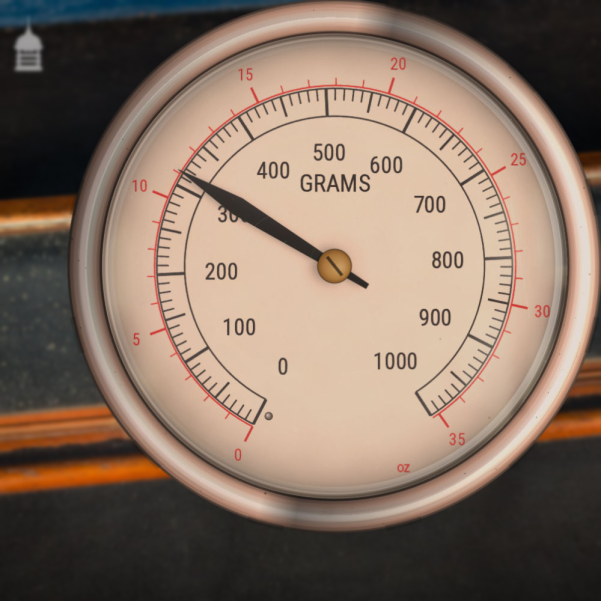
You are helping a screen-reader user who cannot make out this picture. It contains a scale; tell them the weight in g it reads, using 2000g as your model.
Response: 315g
